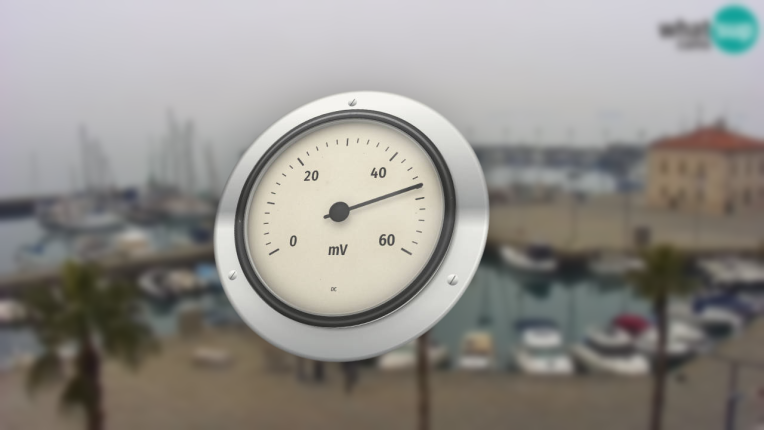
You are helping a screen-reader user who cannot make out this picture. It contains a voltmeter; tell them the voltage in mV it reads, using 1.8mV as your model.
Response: 48mV
